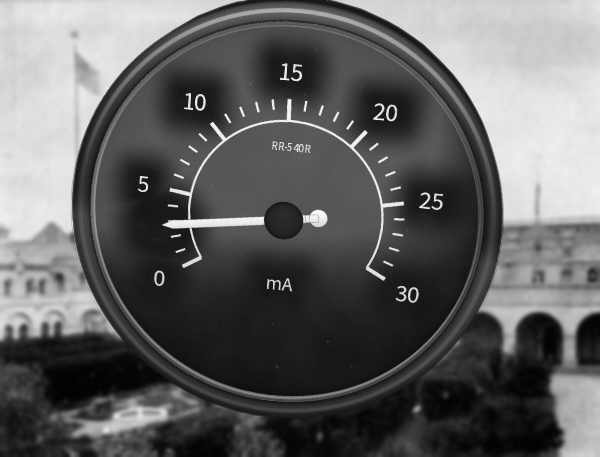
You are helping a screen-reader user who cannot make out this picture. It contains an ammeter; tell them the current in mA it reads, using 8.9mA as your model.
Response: 3mA
